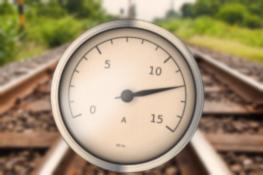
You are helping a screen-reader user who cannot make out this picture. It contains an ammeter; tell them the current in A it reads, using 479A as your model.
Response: 12A
